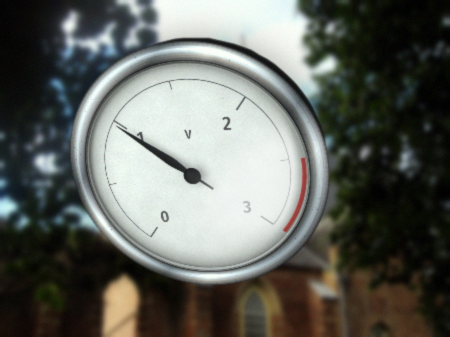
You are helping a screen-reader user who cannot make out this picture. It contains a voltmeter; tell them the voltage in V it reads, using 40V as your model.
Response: 1V
